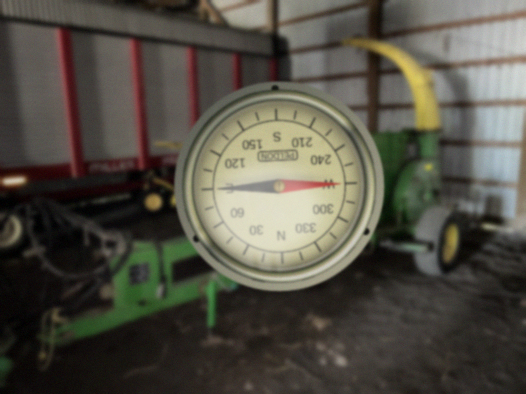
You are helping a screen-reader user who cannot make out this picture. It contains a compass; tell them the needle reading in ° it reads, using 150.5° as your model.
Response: 270°
